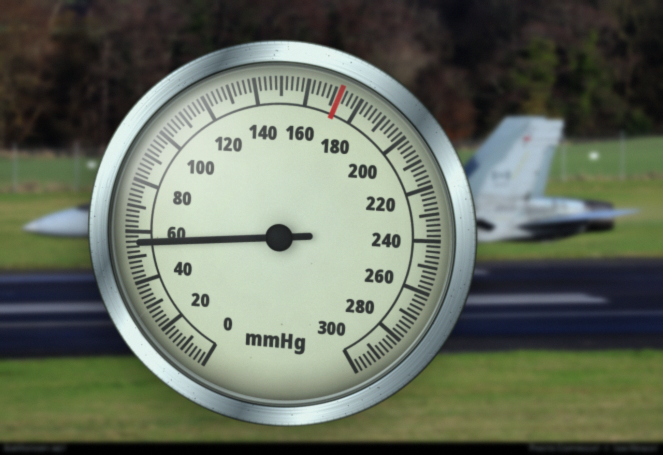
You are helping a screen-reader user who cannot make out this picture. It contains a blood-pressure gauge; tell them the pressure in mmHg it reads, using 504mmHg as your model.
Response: 56mmHg
